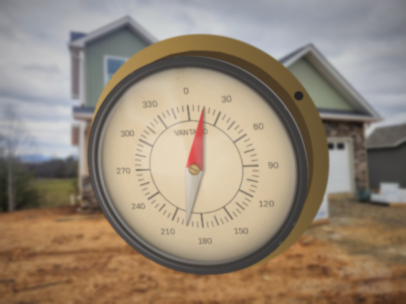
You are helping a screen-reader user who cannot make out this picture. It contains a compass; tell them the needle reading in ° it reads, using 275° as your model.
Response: 15°
